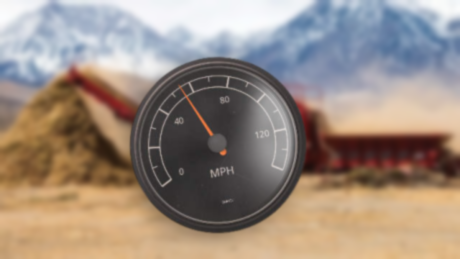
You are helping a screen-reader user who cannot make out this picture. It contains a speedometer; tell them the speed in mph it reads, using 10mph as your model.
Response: 55mph
